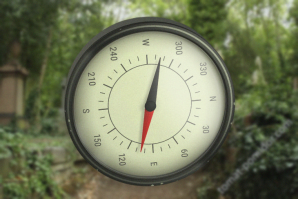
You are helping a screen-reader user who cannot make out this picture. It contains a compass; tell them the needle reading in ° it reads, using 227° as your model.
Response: 105°
